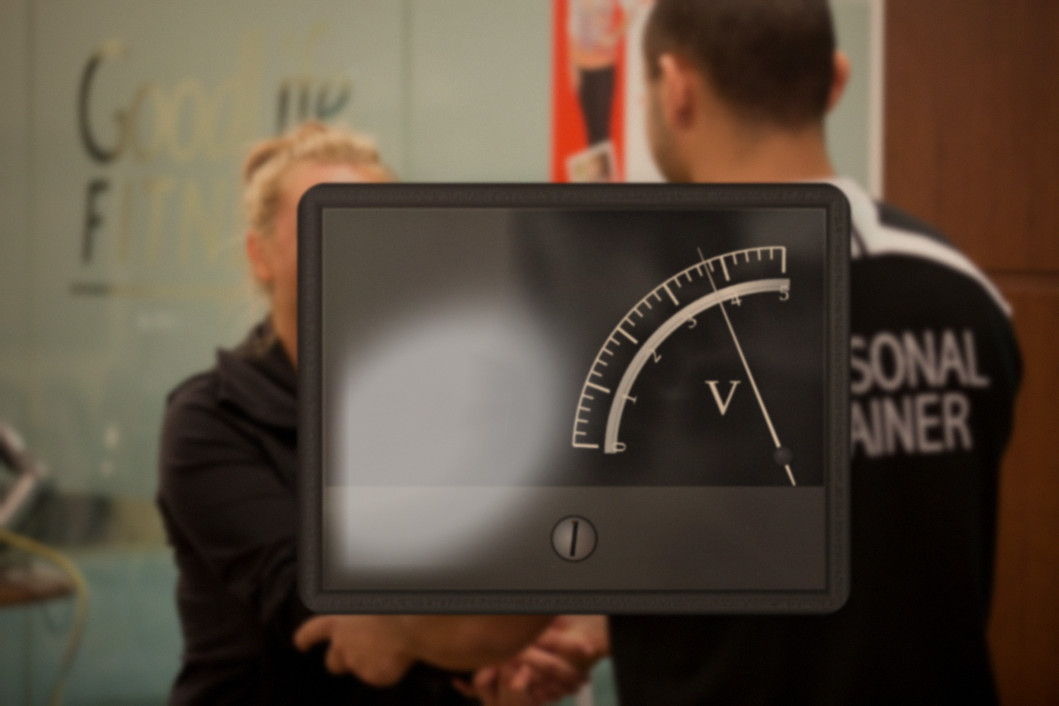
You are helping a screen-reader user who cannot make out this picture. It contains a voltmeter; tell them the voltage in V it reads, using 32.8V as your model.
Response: 3.7V
